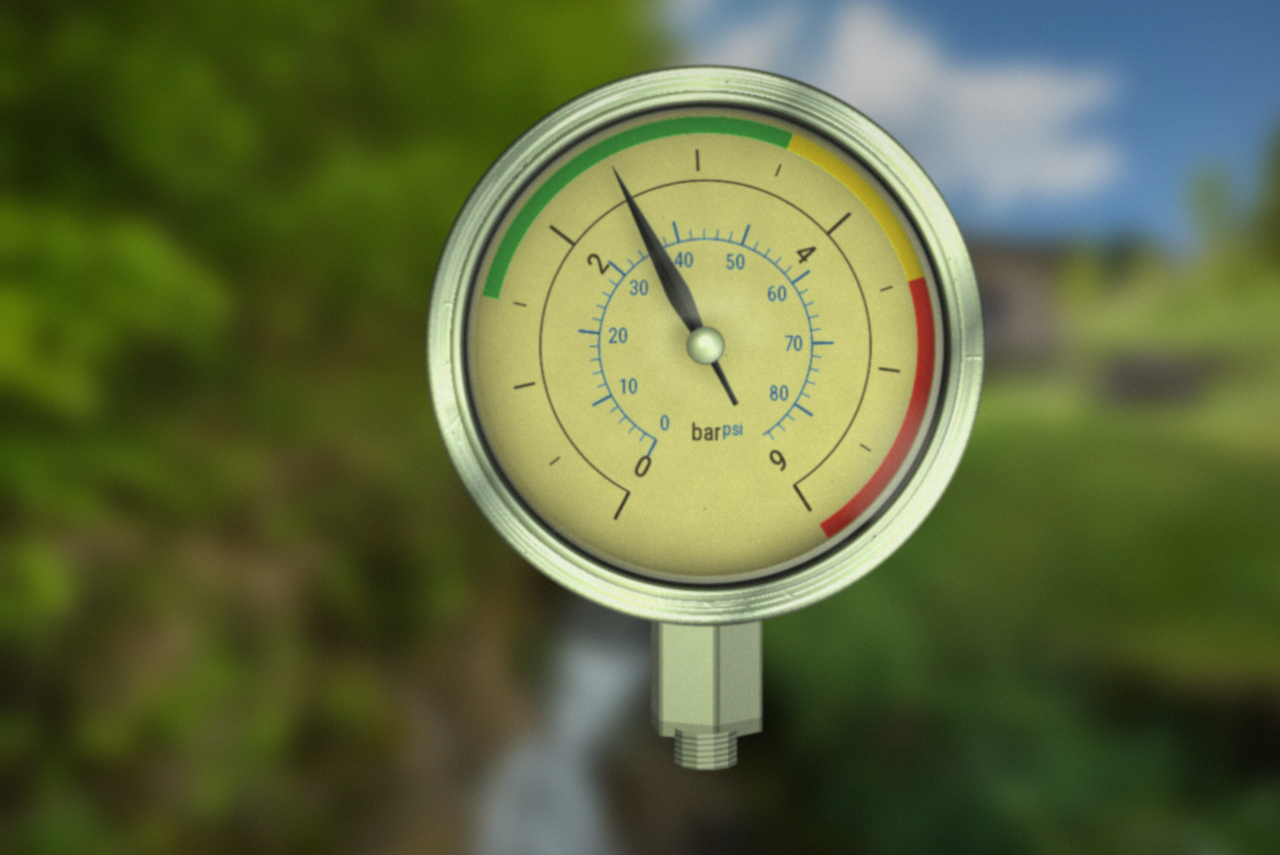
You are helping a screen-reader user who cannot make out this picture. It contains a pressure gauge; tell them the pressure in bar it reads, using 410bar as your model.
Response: 2.5bar
